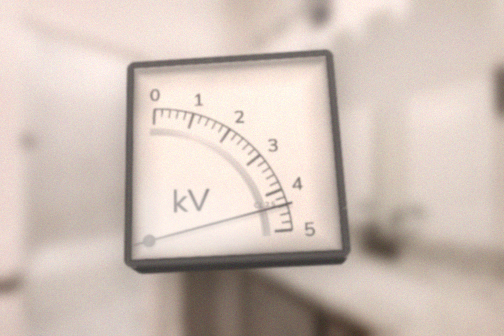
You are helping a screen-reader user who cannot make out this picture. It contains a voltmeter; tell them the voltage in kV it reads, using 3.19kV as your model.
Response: 4.4kV
